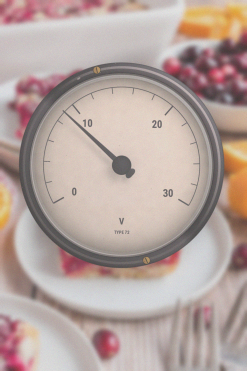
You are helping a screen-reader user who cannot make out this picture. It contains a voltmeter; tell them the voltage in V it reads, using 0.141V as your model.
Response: 9V
